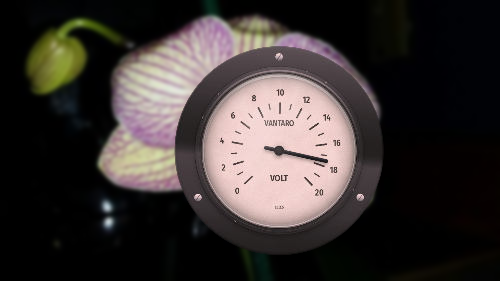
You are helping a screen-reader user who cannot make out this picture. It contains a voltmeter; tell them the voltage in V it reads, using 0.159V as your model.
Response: 17.5V
